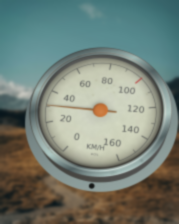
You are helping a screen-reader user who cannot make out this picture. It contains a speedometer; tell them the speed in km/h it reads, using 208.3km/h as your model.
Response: 30km/h
